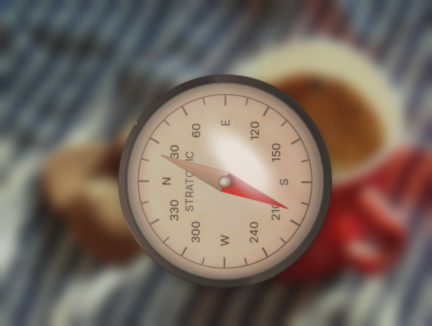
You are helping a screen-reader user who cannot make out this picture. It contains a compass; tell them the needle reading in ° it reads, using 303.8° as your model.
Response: 202.5°
